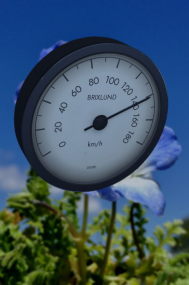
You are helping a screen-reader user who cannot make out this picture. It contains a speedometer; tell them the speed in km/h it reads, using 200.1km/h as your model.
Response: 140km/h
